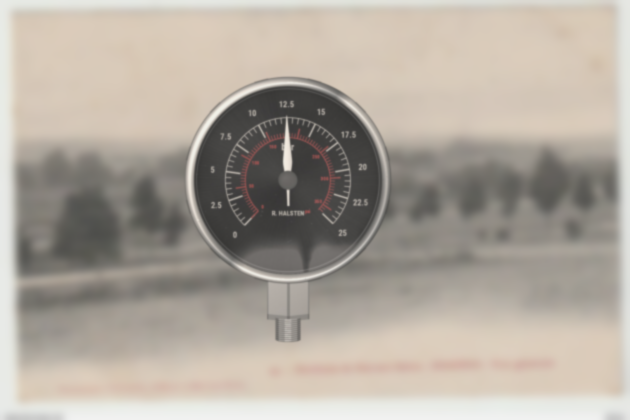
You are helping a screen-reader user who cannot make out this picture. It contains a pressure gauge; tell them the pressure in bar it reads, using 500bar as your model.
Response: 12.5bar
